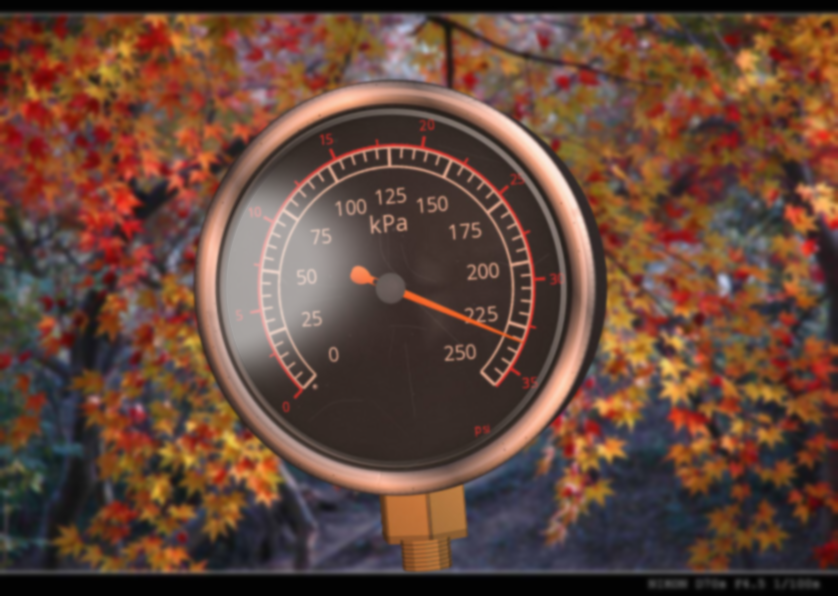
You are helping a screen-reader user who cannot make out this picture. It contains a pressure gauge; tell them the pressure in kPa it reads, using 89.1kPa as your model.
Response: 230kPa
